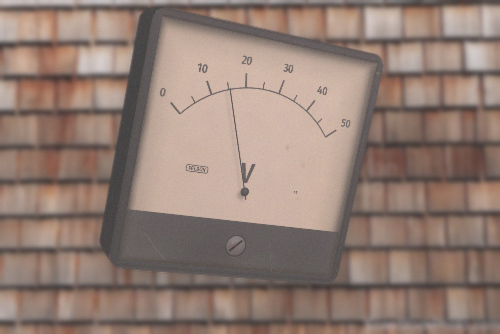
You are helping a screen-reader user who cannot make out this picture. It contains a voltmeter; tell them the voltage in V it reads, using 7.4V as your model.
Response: 15V
